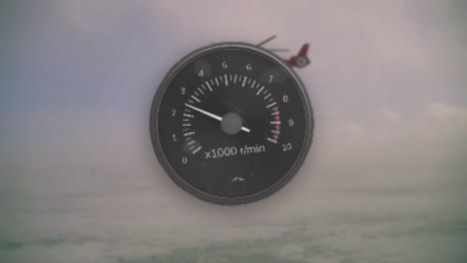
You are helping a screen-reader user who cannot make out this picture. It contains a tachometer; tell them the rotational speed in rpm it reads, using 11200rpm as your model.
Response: 2500rpm
